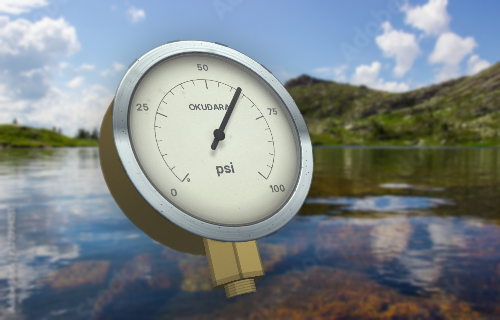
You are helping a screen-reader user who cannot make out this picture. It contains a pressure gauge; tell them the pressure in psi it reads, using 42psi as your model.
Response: 62.5psi
